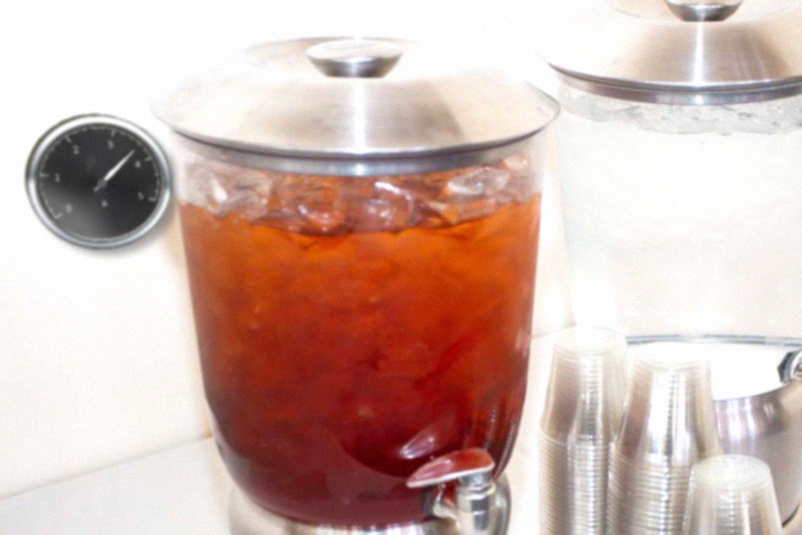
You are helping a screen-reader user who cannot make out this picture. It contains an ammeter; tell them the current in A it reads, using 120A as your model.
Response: 3.6A
